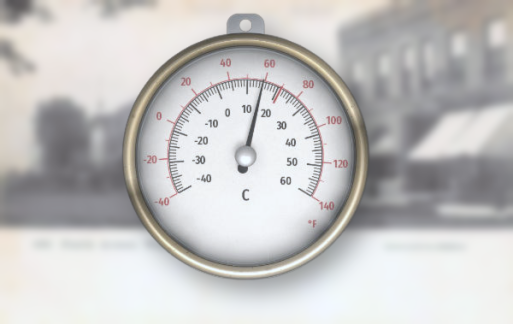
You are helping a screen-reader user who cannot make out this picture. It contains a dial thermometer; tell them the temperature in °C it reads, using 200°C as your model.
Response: 15°C
